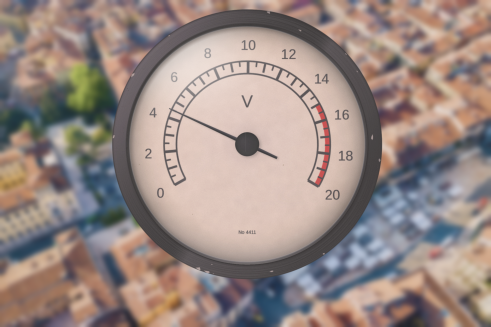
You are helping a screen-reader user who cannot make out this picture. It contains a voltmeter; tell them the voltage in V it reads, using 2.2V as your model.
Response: 4.5V
